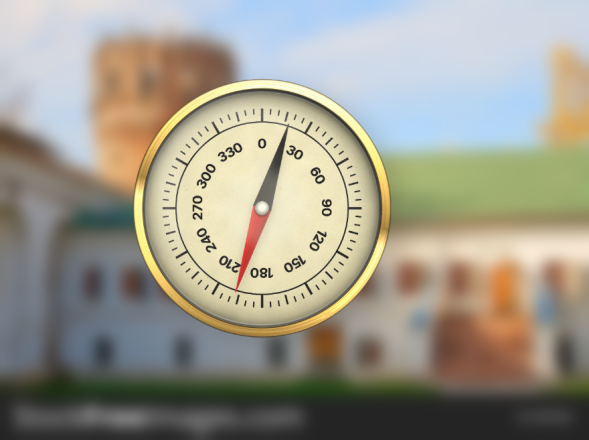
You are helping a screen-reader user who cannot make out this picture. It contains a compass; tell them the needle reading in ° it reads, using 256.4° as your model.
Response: 197.5°
